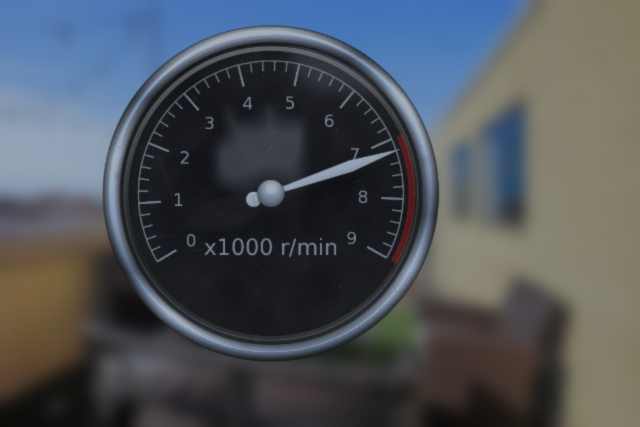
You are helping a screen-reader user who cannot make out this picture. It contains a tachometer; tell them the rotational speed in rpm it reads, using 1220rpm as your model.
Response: 7200rpm
